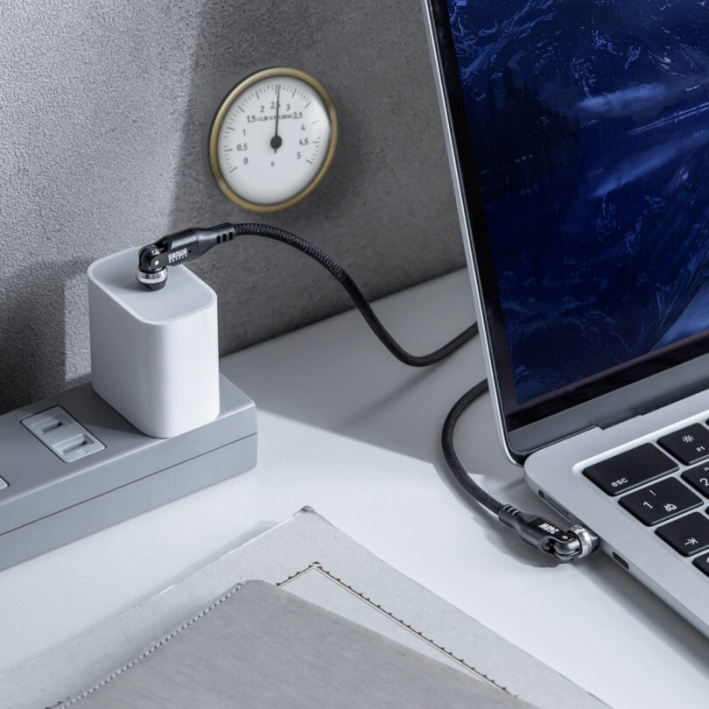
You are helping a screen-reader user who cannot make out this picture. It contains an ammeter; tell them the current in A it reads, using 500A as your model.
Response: 2.5A
